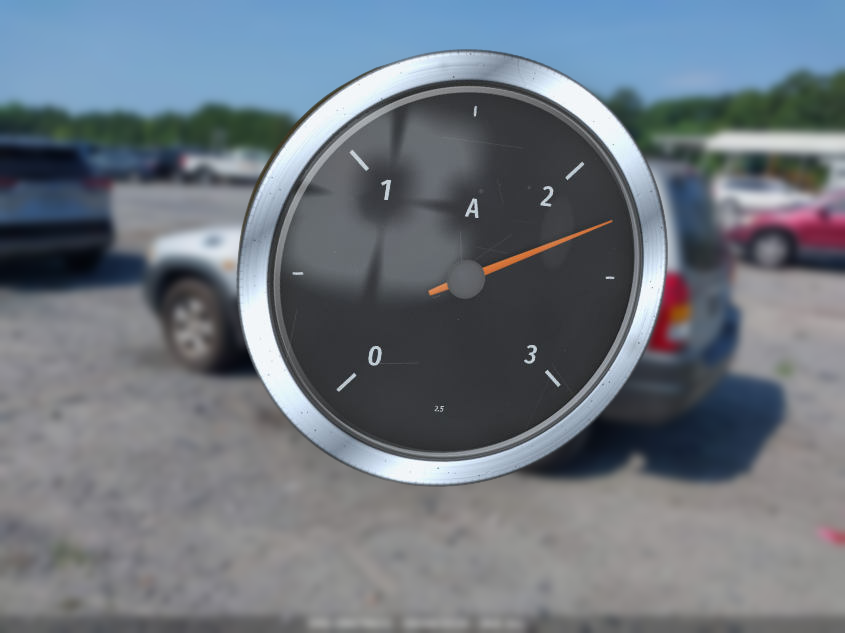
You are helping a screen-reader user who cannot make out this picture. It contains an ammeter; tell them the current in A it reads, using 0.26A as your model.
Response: 2.25A
